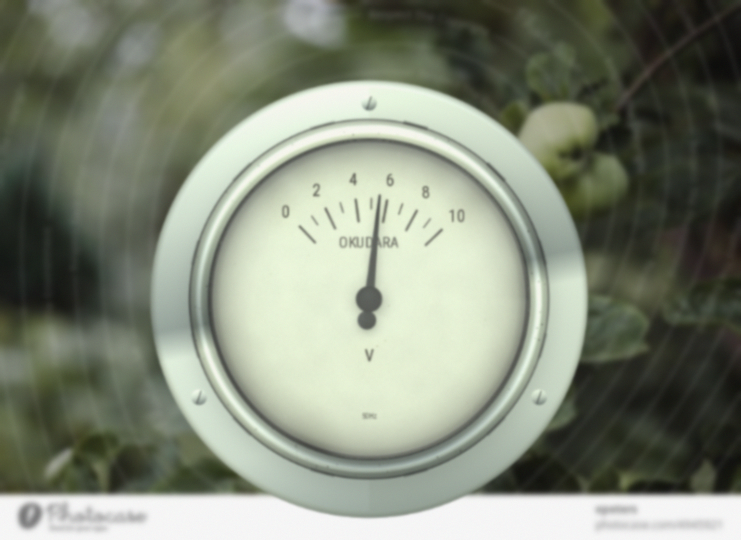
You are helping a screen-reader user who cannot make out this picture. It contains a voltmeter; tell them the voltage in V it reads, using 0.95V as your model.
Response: 5.5V
